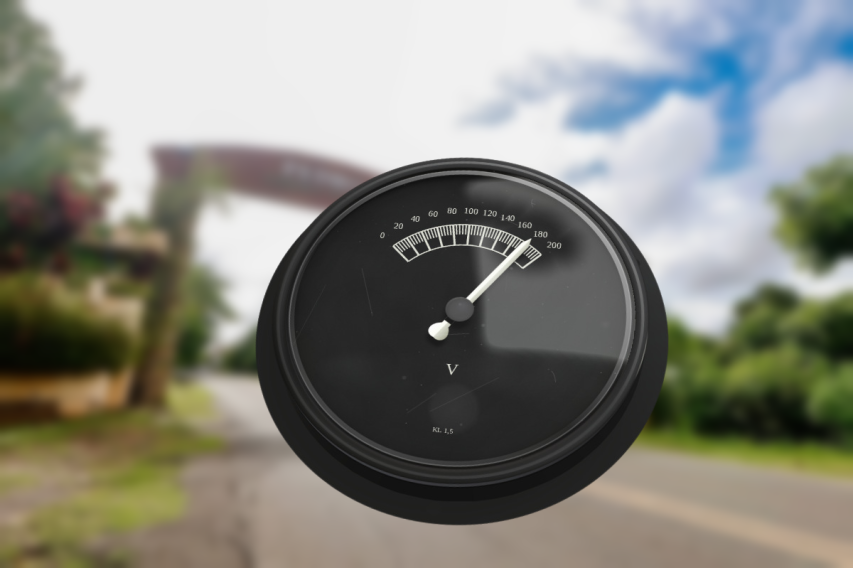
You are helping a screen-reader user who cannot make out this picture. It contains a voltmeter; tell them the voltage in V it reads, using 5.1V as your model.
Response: 180V
